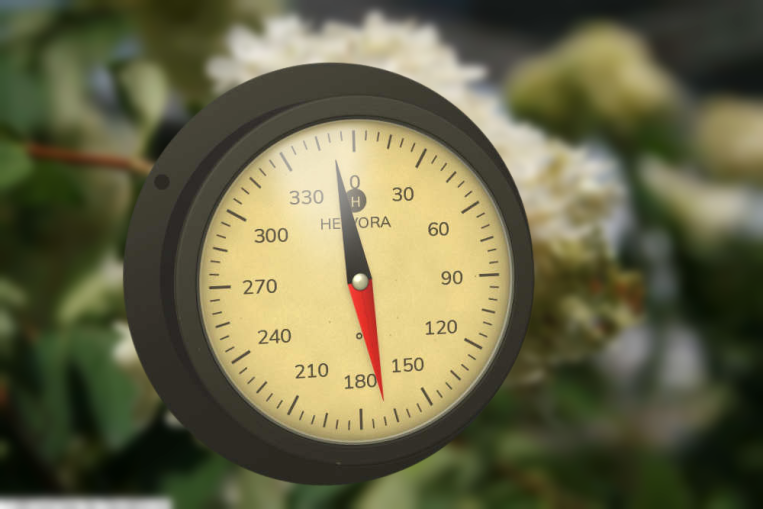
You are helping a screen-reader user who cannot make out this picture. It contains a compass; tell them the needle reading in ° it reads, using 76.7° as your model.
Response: 170°
